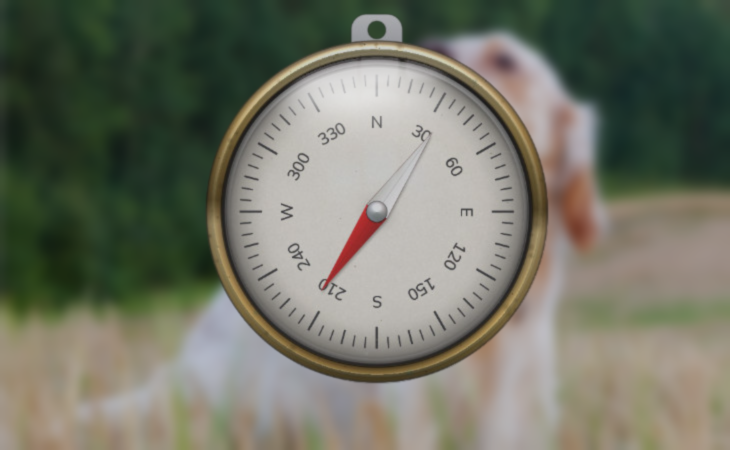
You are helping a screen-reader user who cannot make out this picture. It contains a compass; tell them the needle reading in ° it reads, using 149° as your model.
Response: 215°
